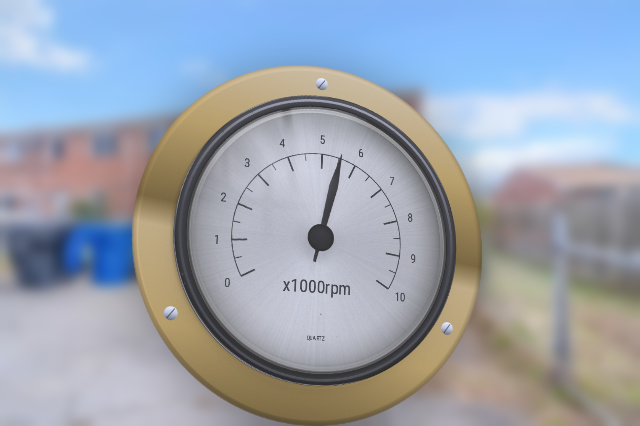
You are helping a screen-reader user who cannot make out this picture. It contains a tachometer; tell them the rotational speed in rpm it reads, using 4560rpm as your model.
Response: 5500rpm
